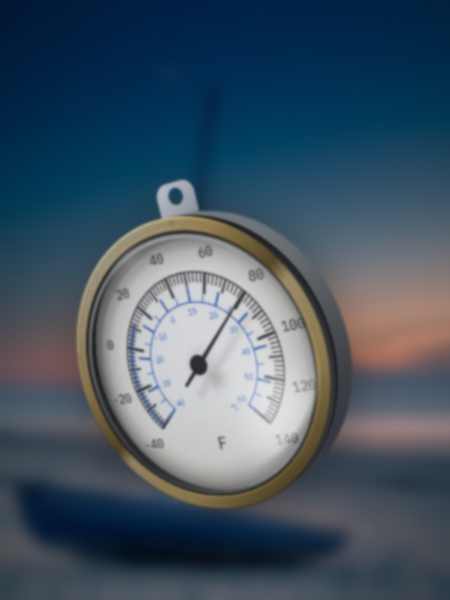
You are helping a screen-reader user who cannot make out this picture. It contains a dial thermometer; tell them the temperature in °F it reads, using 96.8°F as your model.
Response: 80°F
